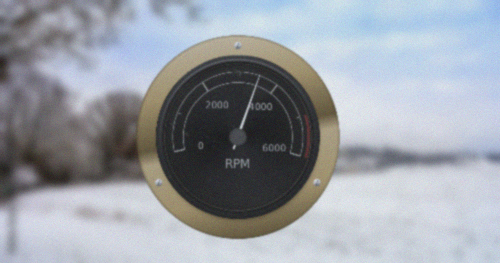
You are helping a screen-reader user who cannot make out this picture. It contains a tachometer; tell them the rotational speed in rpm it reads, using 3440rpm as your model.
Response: 3500rpm
